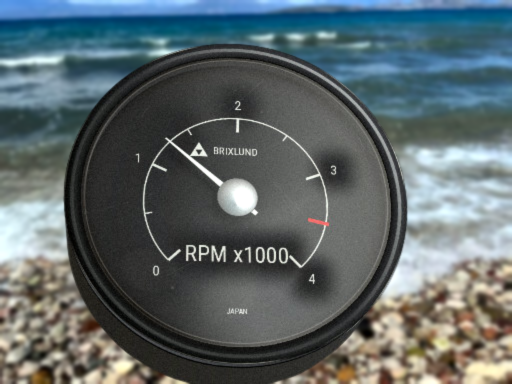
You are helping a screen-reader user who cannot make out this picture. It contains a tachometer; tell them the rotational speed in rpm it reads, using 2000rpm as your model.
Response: 1250rpm
